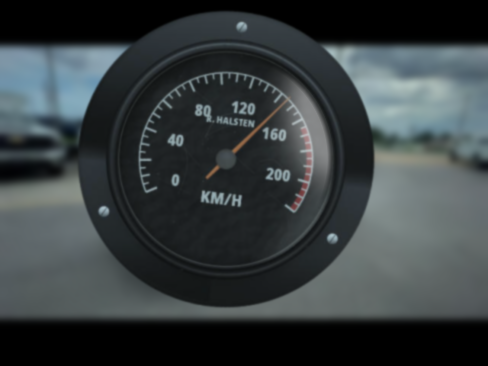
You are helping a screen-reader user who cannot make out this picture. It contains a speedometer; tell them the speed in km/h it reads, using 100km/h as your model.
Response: 145km/h
